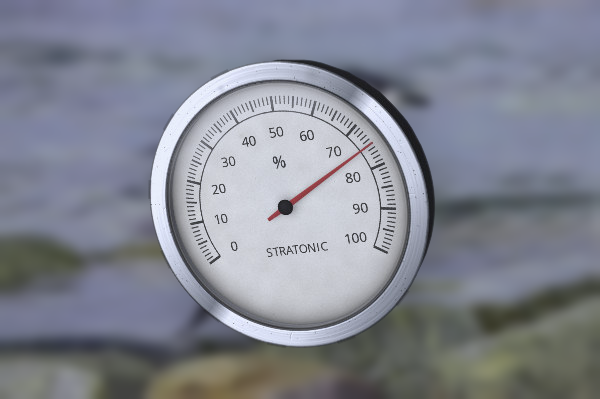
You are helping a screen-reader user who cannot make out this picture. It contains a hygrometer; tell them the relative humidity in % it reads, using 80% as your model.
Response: 75%
